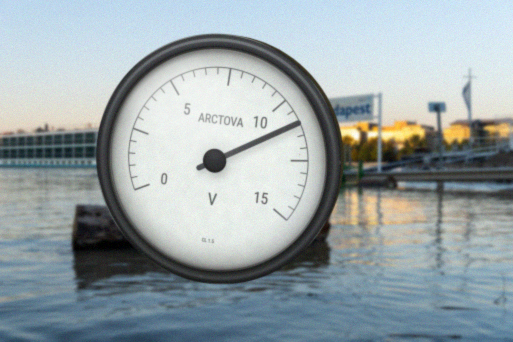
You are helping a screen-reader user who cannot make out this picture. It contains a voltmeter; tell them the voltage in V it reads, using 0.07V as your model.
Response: 11V
